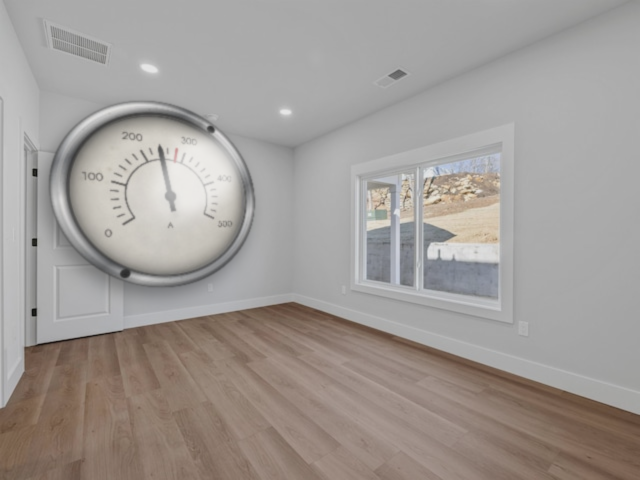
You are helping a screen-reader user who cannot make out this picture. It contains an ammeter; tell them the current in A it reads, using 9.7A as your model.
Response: 240A
